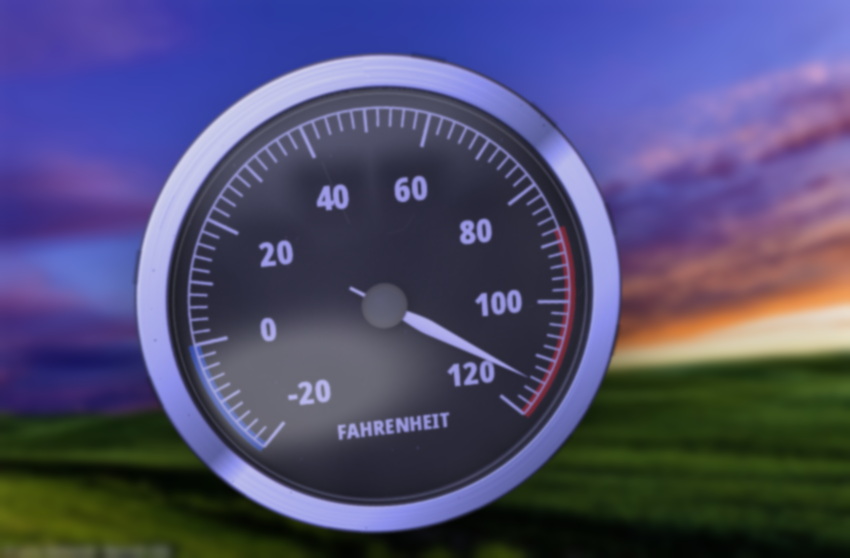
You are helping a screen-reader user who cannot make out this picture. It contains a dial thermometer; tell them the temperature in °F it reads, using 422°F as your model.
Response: 114°F
